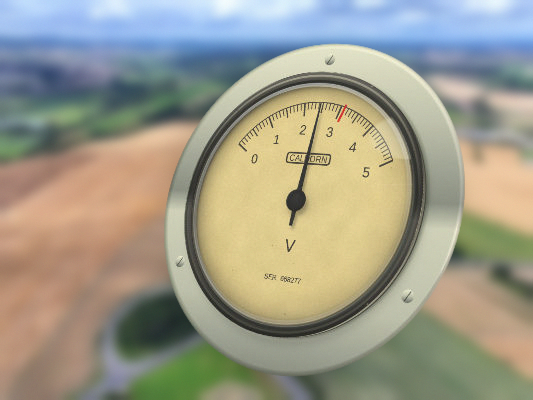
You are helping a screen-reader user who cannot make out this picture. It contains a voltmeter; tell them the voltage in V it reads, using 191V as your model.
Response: 2.5V
